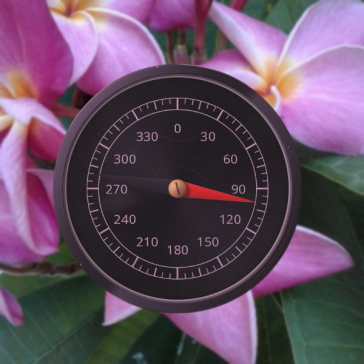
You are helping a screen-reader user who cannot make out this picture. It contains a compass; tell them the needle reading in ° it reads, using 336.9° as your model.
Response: 100°
